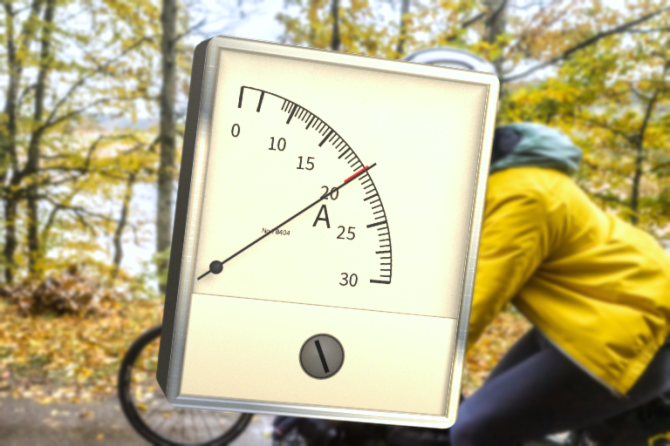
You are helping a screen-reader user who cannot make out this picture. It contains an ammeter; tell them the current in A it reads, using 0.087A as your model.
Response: 20A
